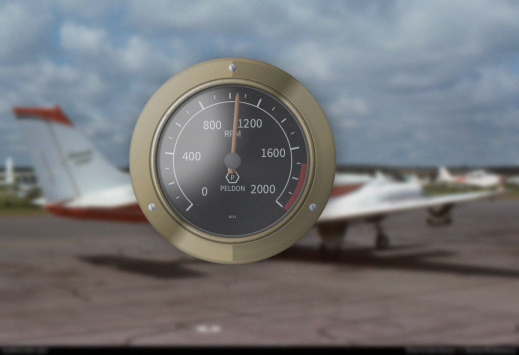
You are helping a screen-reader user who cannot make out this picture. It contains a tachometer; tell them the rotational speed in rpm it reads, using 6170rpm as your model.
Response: 1050rpm
